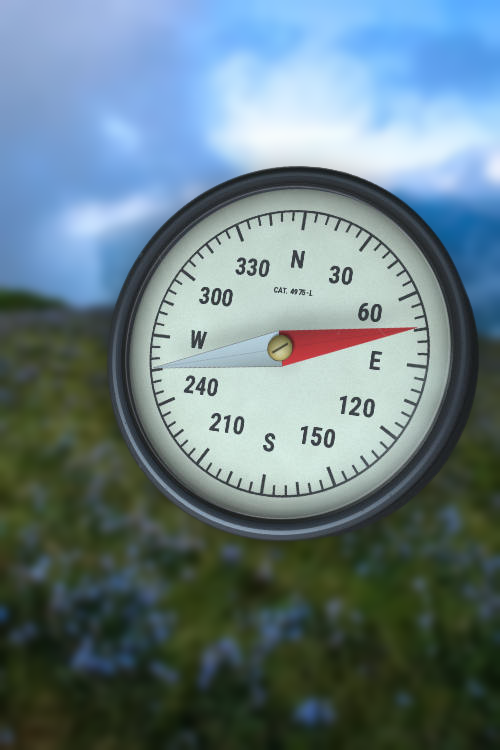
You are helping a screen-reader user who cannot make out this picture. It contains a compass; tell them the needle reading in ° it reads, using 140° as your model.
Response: 75°
